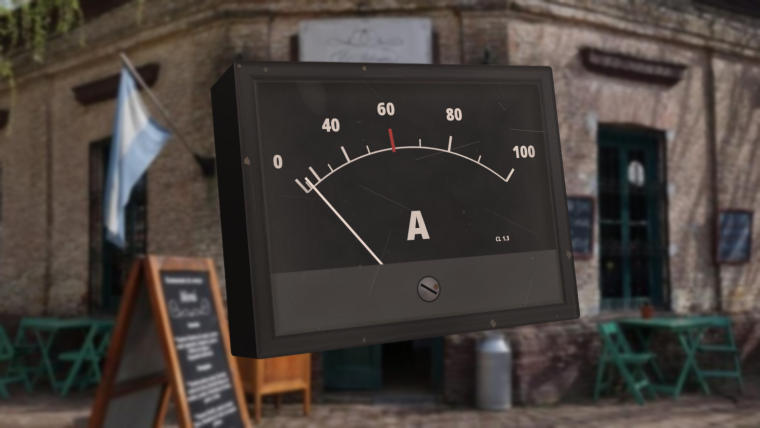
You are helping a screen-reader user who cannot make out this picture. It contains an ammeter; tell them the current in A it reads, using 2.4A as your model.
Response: 10A
